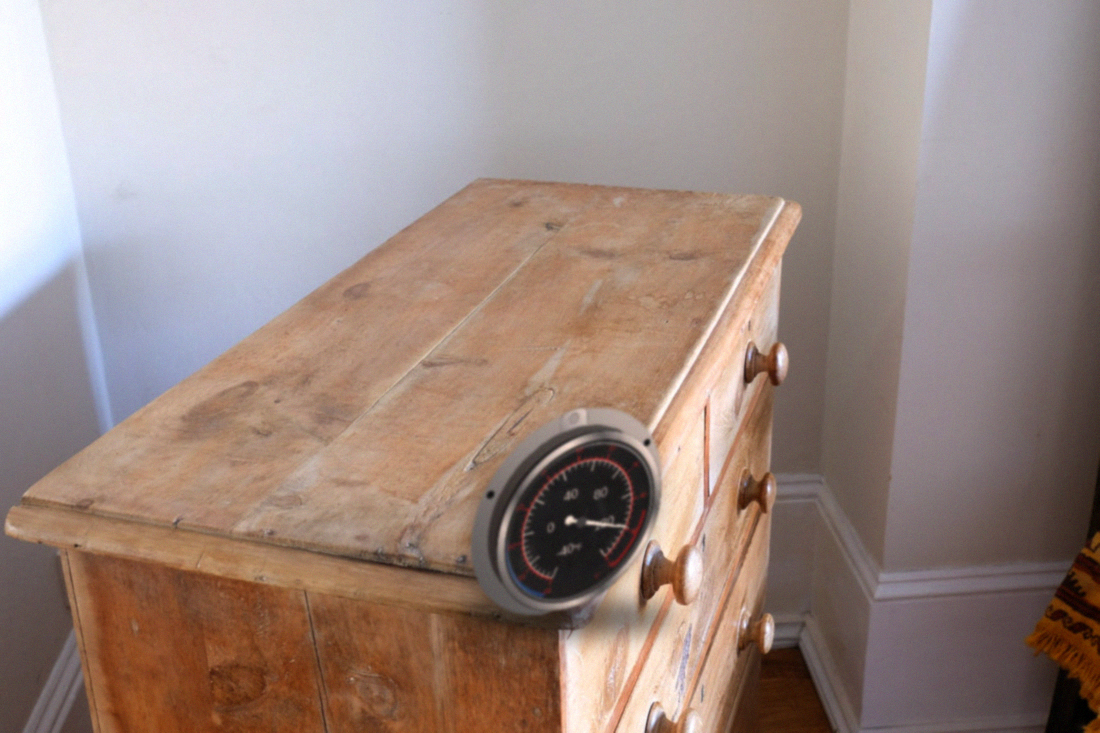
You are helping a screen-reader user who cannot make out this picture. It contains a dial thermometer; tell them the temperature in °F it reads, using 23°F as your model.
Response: 120°F
